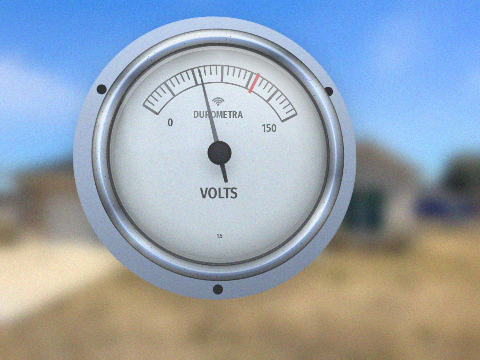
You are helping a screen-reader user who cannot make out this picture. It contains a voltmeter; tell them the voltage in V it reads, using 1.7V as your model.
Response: 55V
